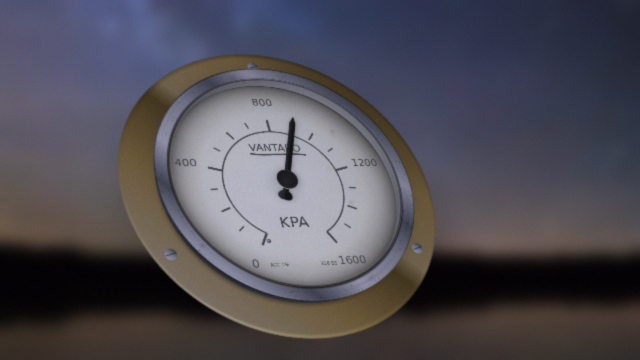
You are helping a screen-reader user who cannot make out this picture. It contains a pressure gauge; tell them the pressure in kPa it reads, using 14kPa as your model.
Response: 900kPa
